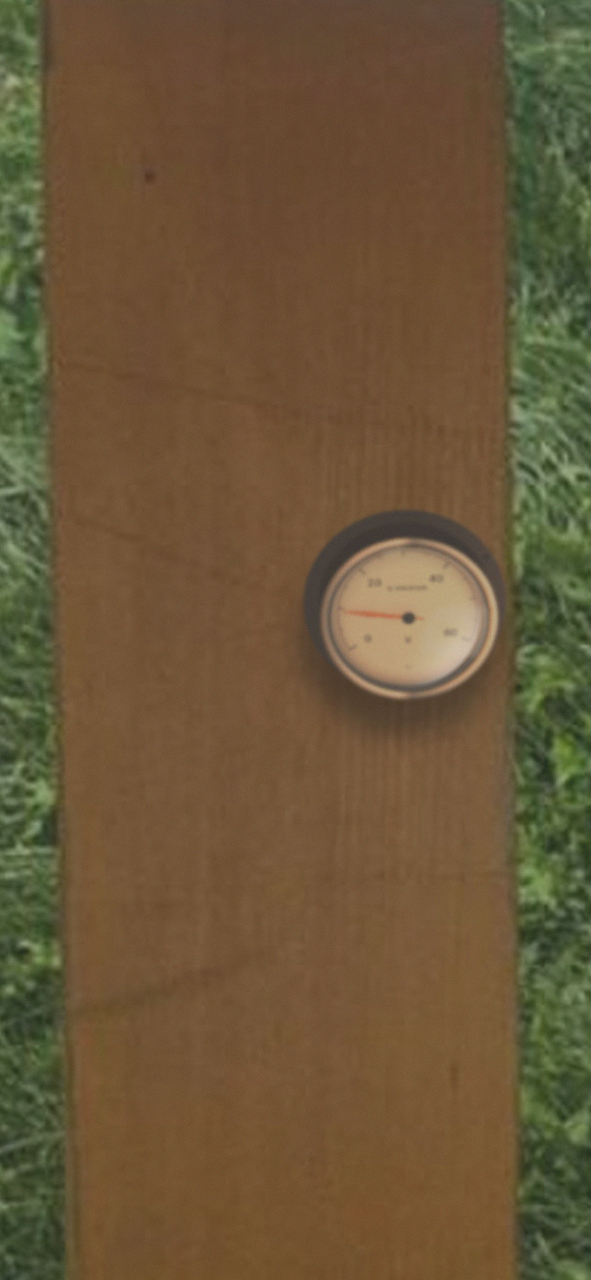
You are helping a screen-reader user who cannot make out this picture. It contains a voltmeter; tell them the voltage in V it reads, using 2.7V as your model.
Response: 10V
